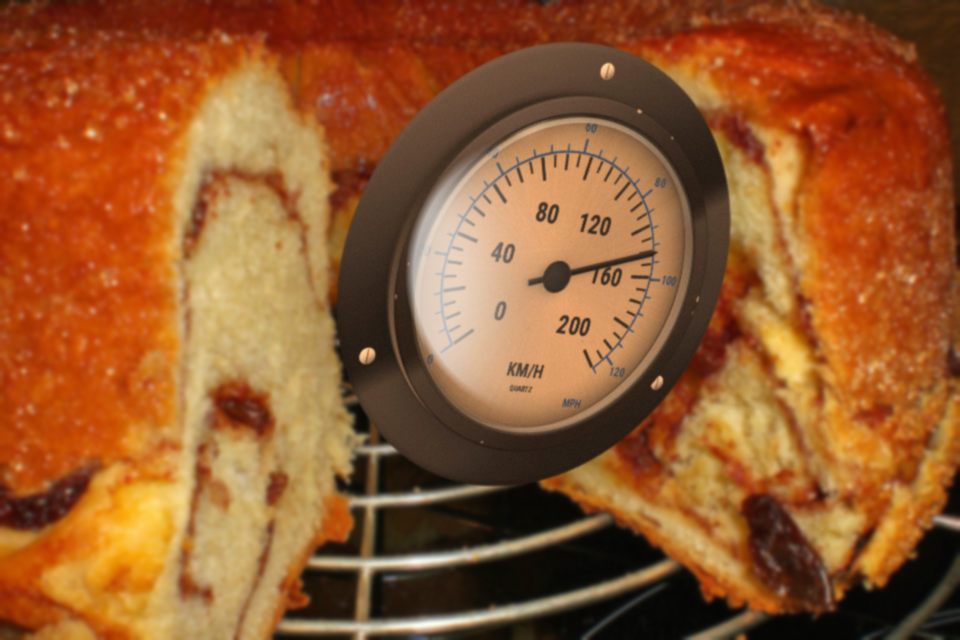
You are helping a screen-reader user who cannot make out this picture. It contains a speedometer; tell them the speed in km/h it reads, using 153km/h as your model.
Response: 150km/h
